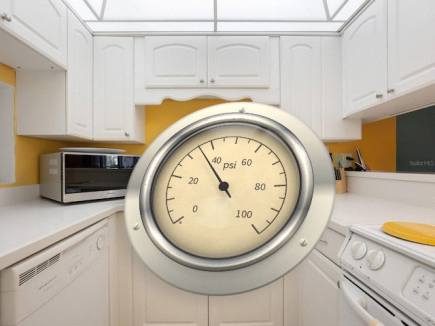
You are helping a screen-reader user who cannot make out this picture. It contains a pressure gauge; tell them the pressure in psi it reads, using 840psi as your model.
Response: 35psi
